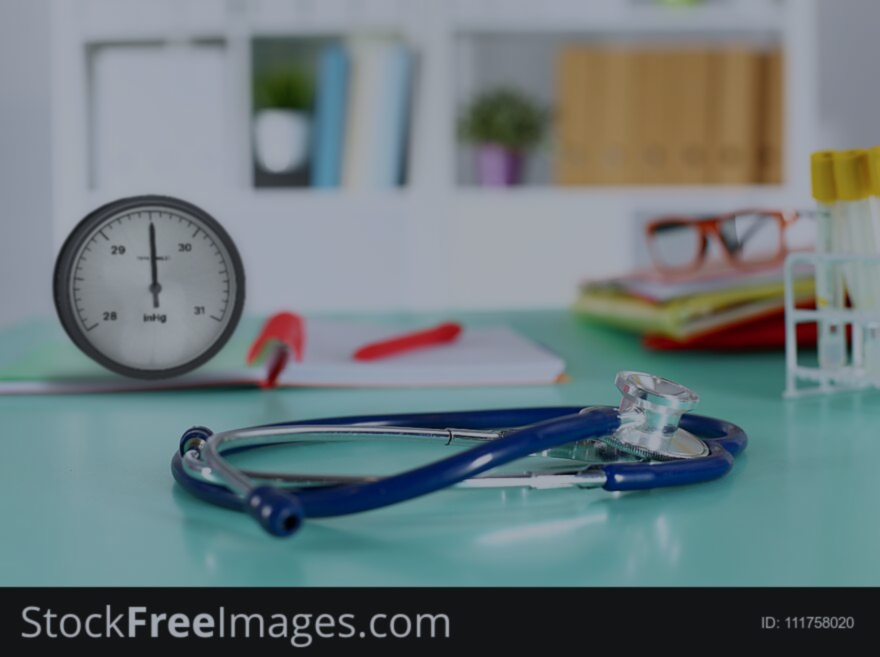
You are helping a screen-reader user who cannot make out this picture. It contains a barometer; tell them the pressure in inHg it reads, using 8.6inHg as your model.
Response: 29.5inHg
